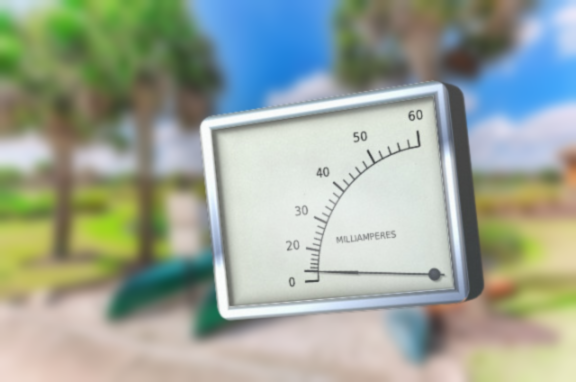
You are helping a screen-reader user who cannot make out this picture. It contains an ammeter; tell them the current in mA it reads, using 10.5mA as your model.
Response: 10mA
